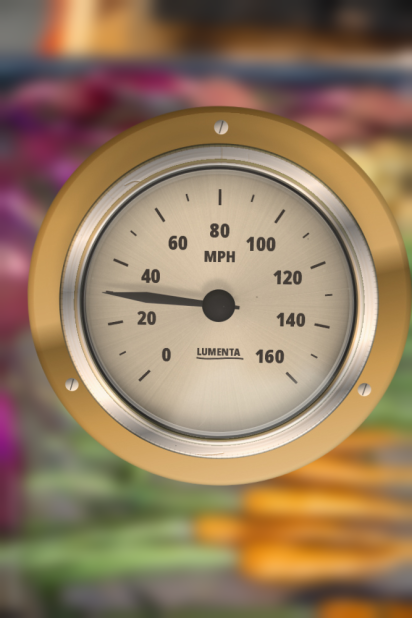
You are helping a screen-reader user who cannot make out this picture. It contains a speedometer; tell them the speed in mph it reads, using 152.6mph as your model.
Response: 30mph
